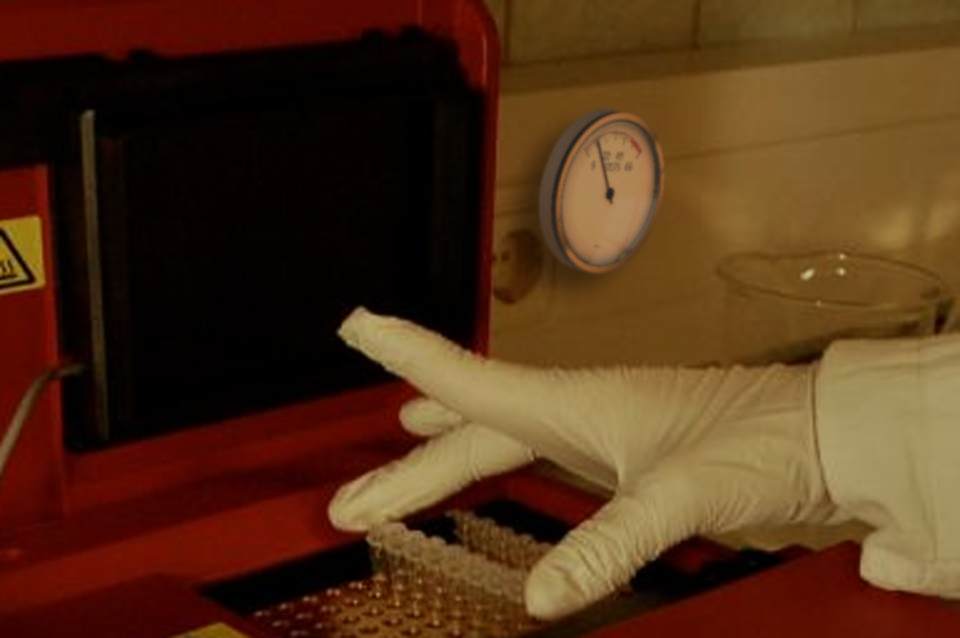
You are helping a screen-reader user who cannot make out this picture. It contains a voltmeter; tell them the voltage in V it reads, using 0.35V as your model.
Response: 10V
